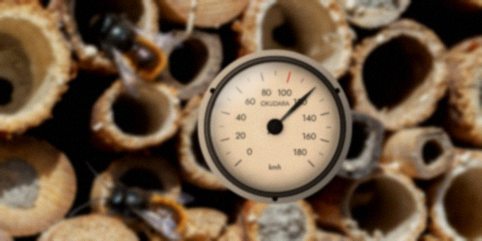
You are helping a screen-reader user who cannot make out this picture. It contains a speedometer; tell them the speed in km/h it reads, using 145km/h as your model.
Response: 120km/h
